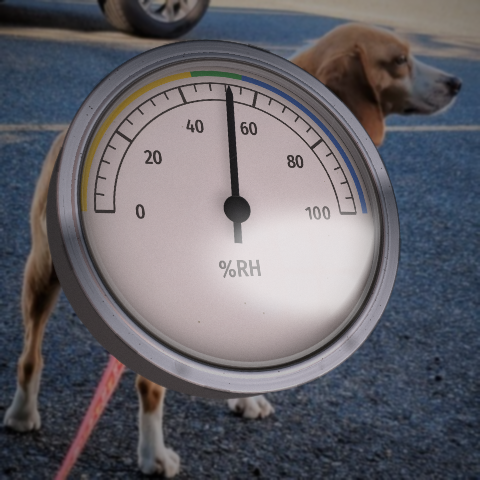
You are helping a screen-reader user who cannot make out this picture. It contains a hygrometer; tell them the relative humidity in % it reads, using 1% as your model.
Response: 52%
